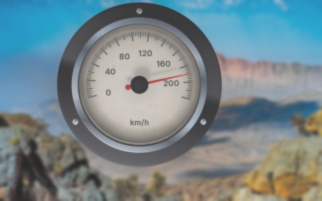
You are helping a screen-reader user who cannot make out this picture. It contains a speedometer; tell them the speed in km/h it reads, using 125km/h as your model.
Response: 190km/h
